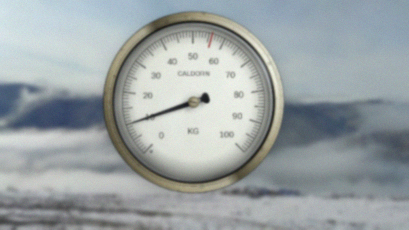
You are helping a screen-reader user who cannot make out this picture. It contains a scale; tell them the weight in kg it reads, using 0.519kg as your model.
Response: 10kg
